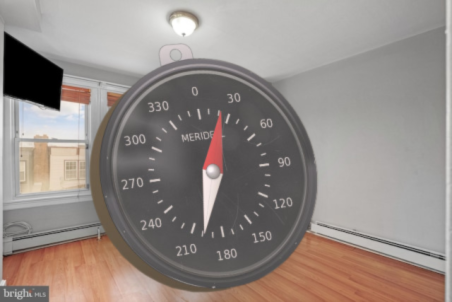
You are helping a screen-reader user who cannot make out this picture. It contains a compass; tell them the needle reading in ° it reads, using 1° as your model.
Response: 20°
